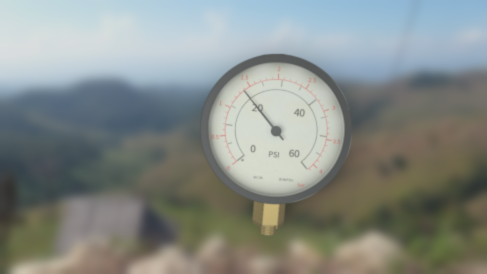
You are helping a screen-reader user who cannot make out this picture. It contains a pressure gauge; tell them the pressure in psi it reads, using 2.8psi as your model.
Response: 20psi
